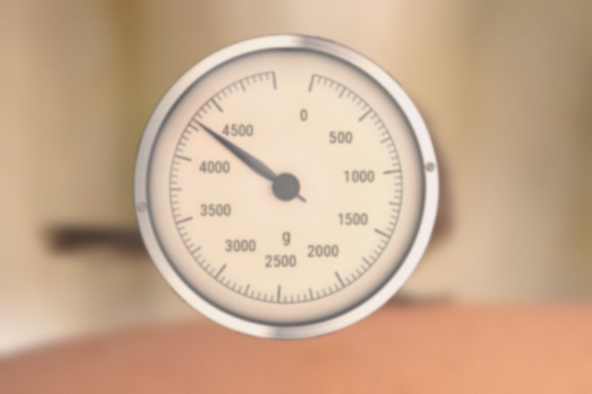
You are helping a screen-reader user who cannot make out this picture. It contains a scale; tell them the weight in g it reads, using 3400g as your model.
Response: 4300g
